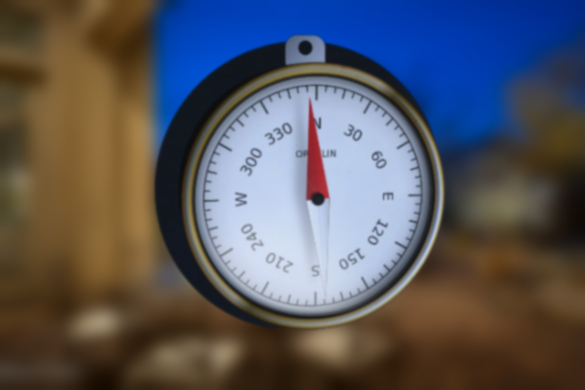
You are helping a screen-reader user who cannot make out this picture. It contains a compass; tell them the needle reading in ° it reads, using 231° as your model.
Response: 355°
